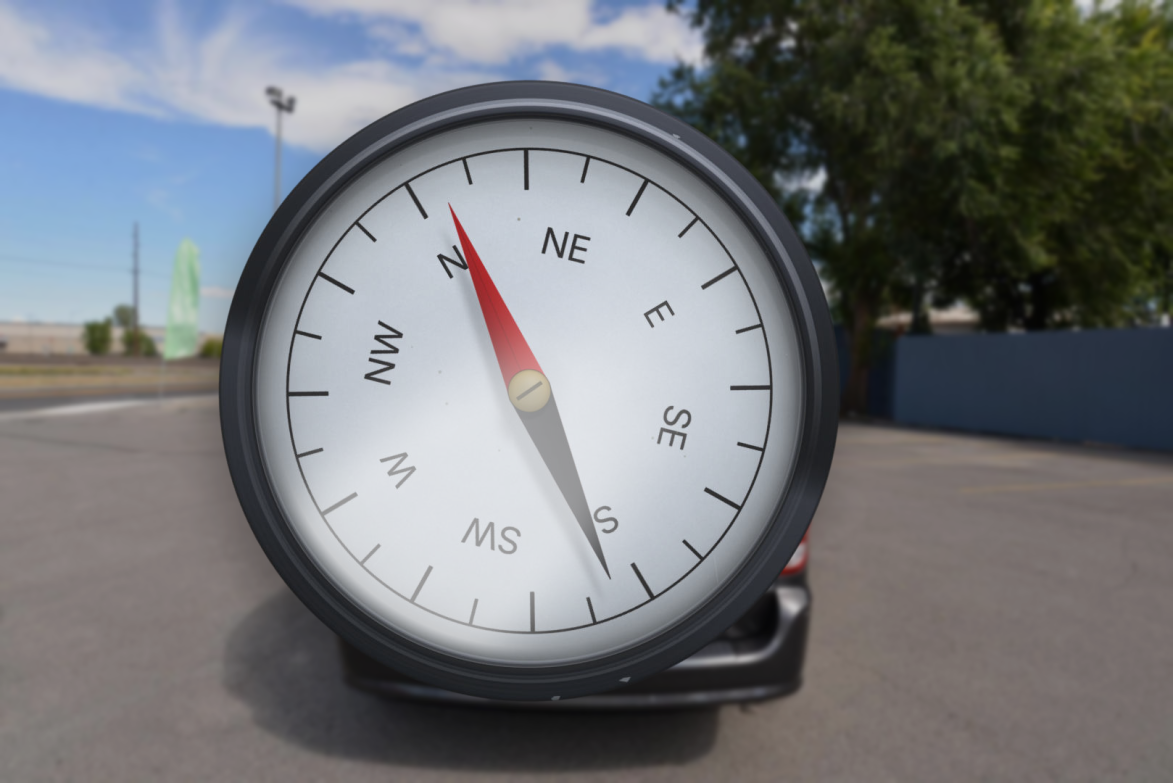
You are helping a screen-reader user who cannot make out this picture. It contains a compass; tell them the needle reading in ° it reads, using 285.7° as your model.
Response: 7.5°
